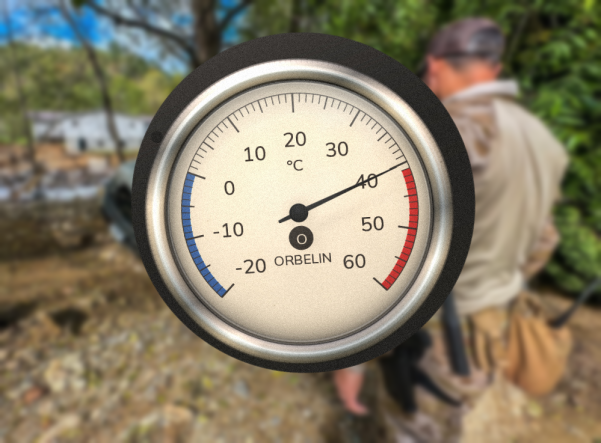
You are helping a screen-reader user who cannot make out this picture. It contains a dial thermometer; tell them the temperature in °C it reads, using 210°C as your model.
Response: 40°C
